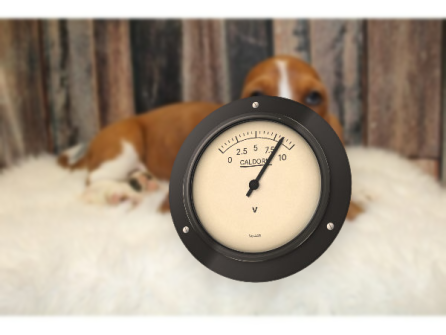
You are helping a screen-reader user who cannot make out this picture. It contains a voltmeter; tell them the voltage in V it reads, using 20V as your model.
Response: 8.5V
